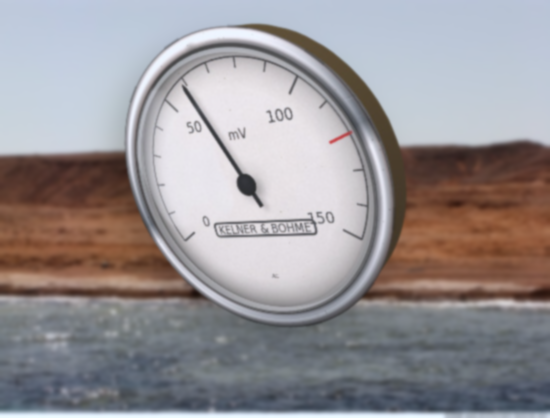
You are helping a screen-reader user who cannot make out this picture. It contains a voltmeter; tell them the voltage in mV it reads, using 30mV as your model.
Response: 60mV
